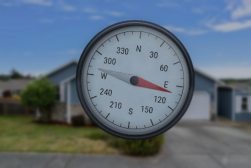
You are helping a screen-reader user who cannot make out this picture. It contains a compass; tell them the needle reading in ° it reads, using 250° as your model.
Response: 100°
